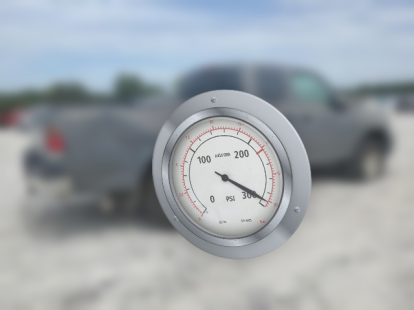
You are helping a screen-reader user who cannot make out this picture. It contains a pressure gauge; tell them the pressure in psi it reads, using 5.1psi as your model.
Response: 290psi
